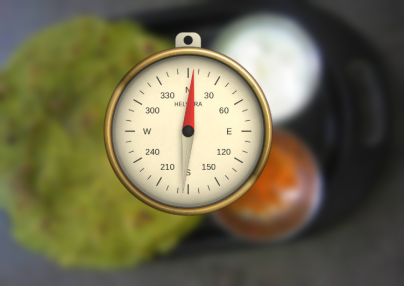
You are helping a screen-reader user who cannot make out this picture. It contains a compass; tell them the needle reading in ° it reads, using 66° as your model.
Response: 5°
